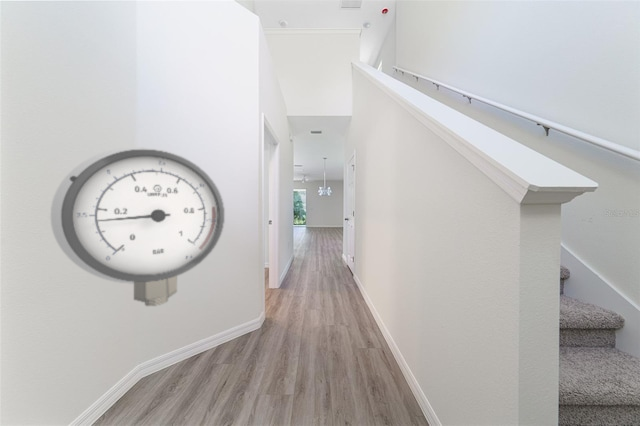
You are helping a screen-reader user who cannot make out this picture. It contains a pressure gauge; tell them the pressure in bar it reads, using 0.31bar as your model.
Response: 0.15bar
